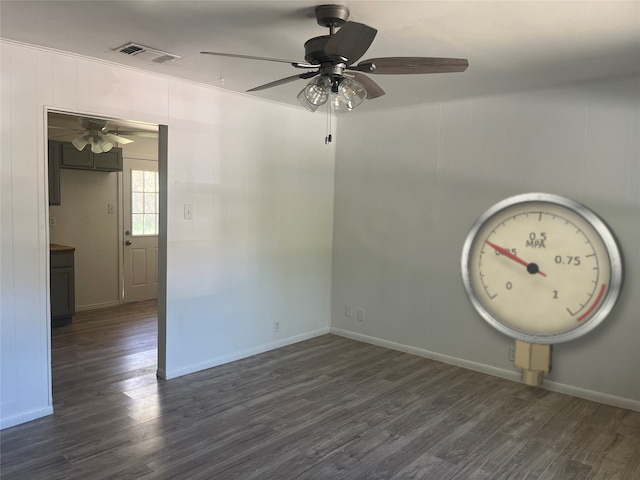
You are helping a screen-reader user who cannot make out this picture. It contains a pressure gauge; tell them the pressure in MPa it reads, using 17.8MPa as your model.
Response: 0.25MPa
